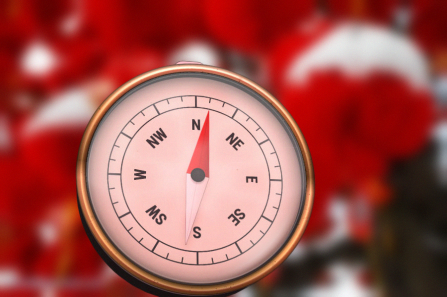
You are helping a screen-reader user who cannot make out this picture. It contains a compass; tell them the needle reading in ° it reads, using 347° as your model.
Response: 10°
